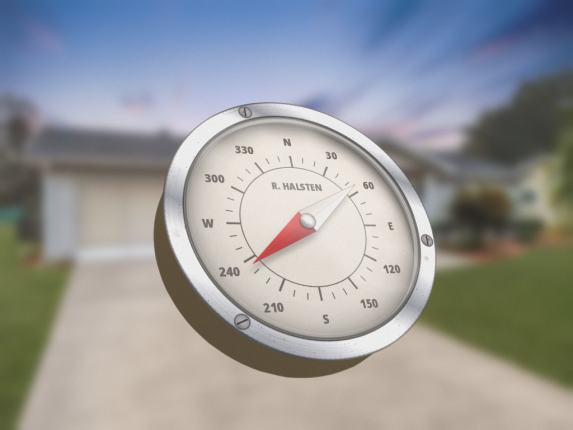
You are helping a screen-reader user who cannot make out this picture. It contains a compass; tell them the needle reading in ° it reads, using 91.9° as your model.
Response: 235°
